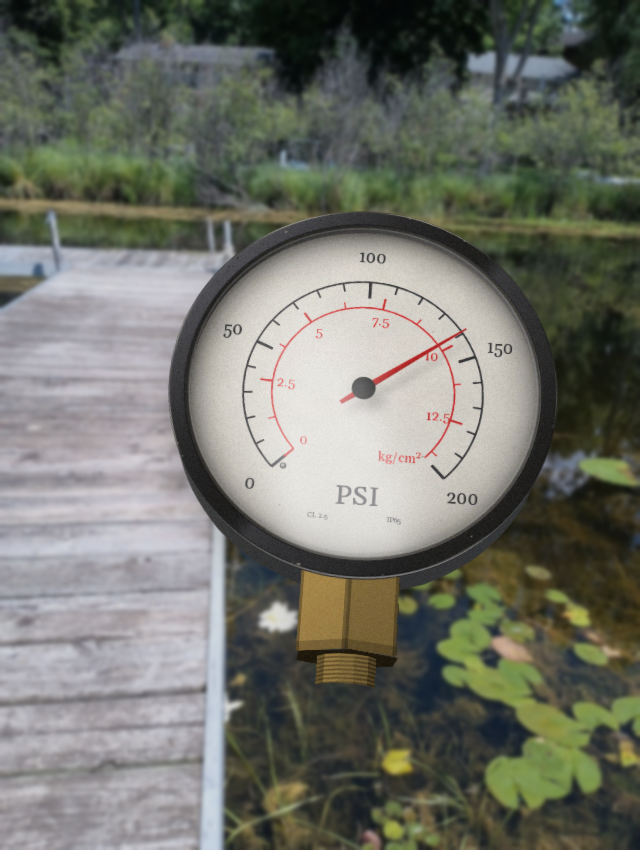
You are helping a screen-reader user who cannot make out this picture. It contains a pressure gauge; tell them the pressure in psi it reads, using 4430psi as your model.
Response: 140psi
